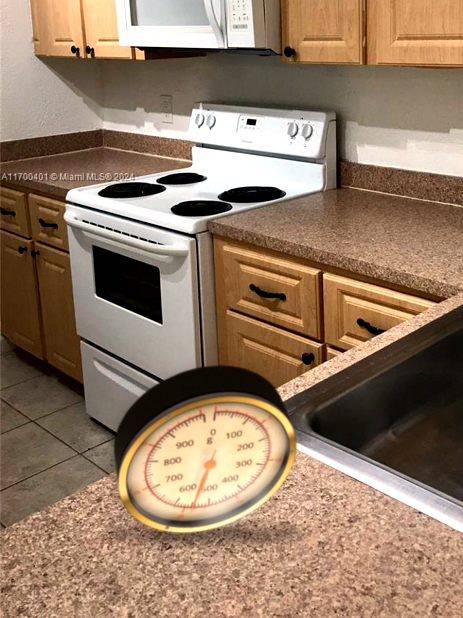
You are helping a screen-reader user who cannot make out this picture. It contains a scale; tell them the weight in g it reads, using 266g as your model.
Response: 550g
